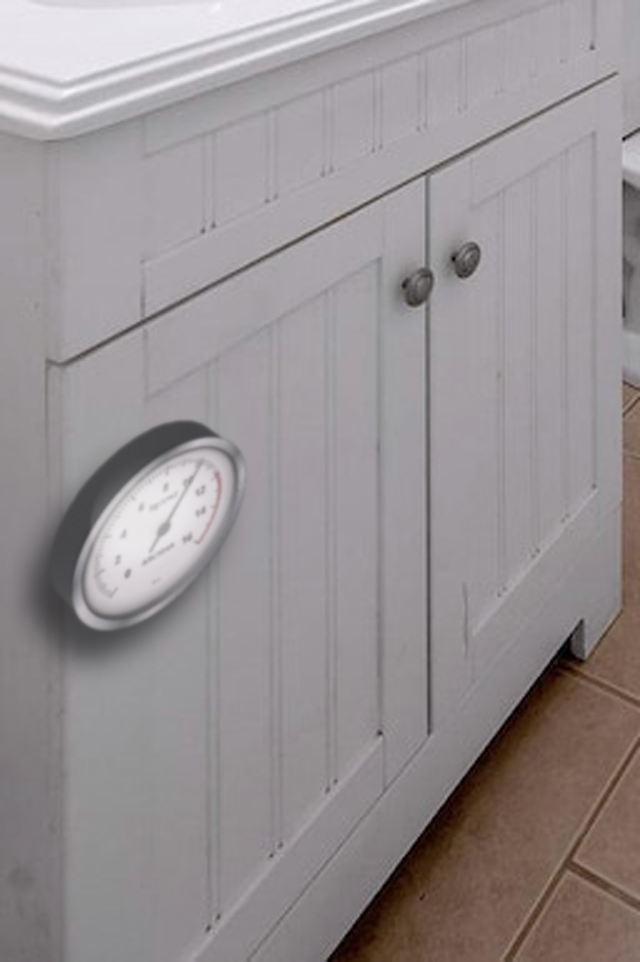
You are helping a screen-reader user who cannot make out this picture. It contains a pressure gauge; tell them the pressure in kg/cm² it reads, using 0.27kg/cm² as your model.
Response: 10kg/cm²
